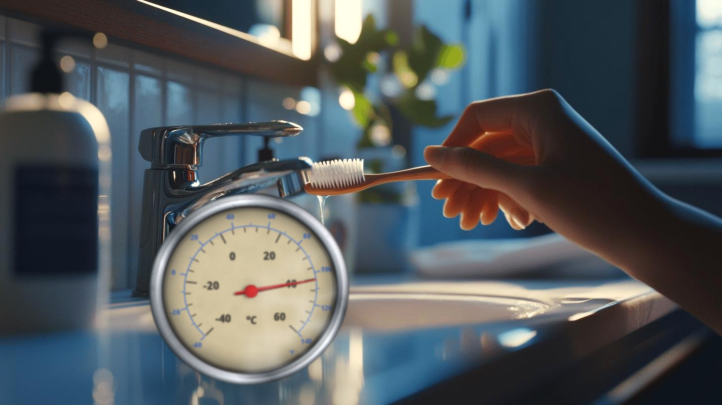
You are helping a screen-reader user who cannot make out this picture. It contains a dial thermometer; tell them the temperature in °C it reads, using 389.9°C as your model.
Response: 40°C
